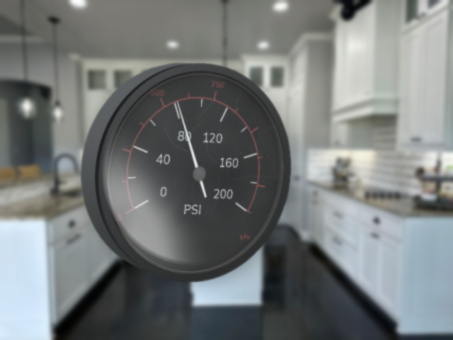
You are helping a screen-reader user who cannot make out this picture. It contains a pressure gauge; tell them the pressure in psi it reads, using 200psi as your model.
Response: 80psi
